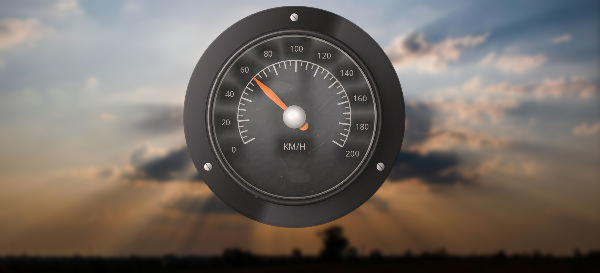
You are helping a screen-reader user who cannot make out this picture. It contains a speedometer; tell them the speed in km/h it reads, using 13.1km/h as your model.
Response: 60km/h
